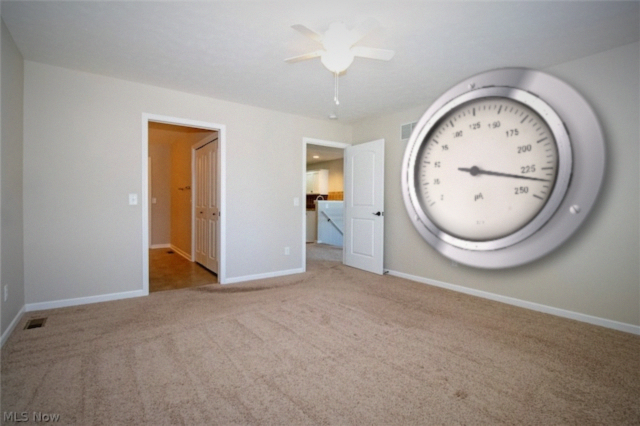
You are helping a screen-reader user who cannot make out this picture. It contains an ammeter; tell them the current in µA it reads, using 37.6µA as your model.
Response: 235µA
